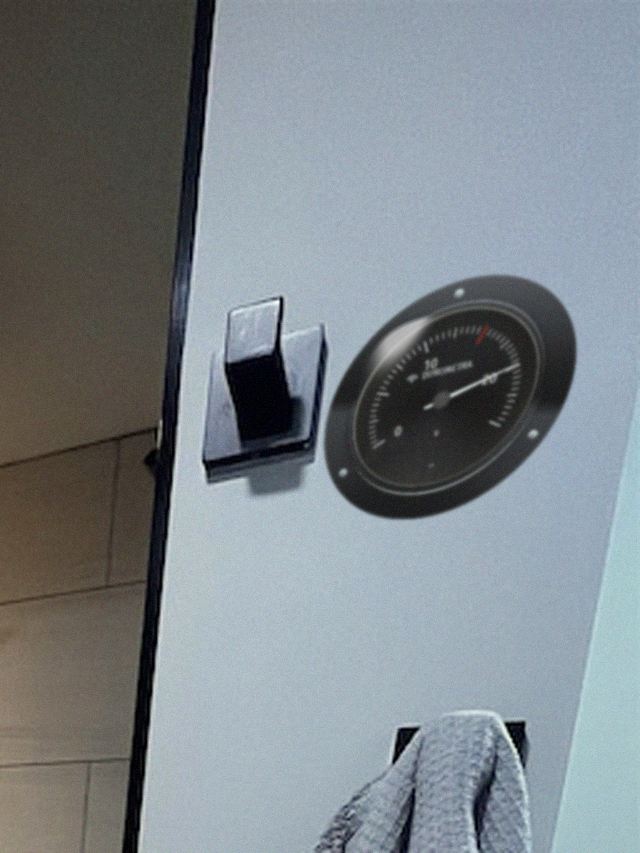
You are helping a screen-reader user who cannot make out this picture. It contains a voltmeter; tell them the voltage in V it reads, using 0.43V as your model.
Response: 20V
